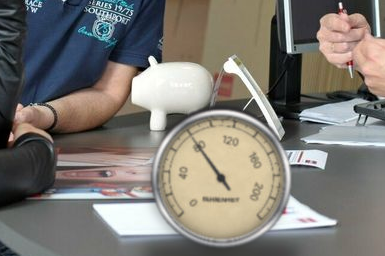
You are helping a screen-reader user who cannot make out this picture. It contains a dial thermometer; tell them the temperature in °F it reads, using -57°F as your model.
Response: 80°F
